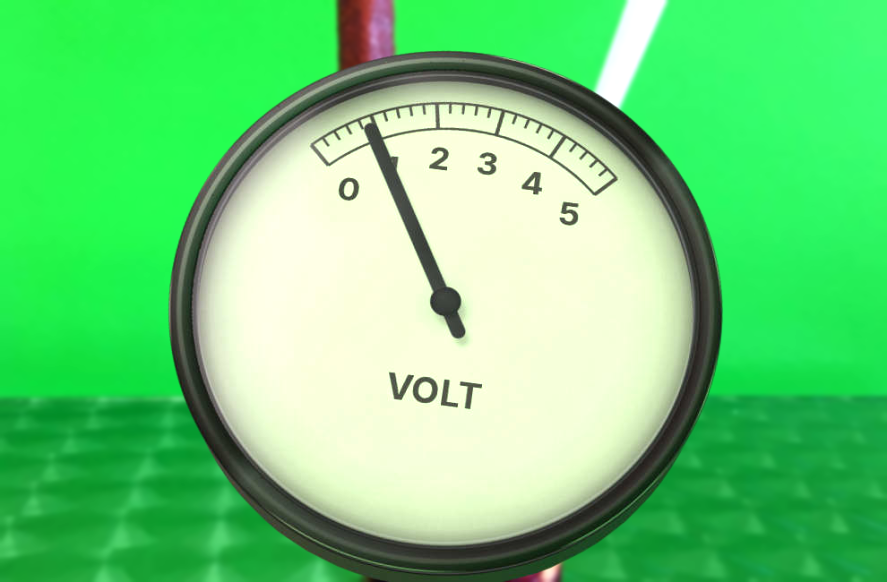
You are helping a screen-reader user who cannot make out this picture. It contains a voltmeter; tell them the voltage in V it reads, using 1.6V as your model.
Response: 0.9V
